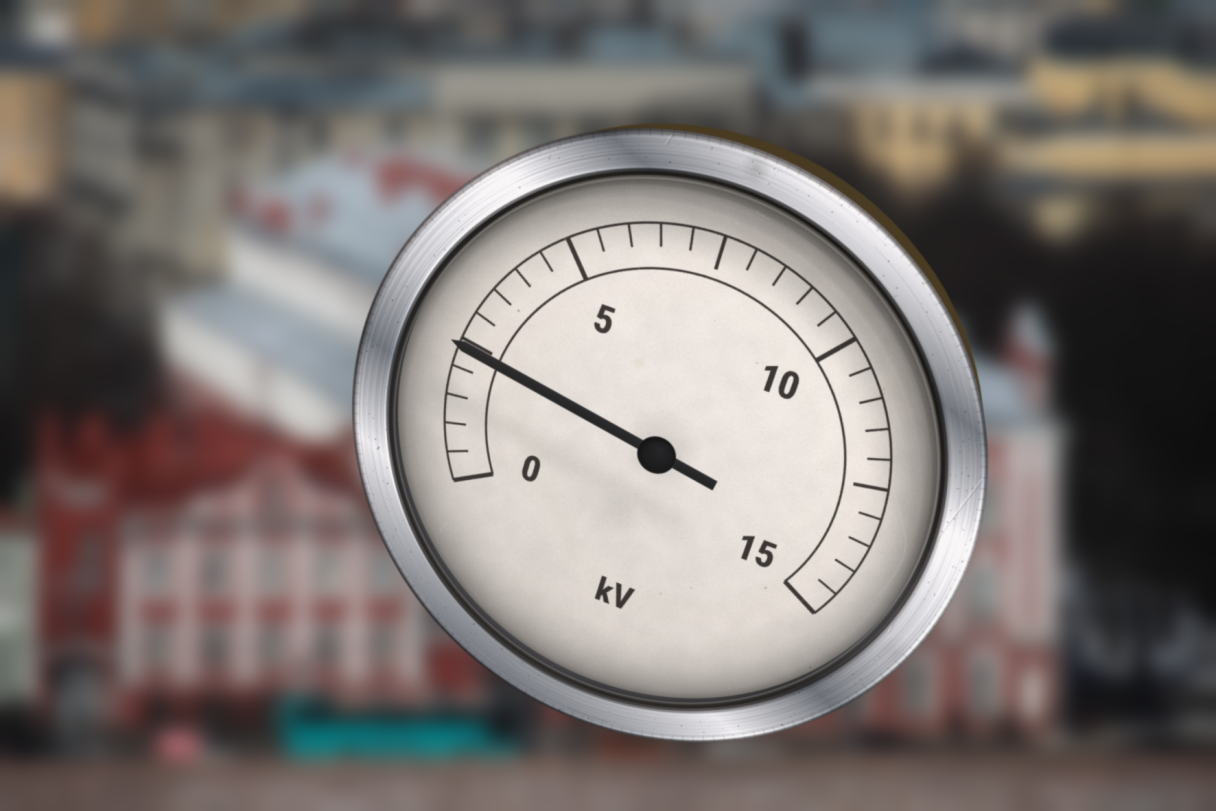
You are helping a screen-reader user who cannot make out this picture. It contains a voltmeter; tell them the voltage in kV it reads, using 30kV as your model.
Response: 2.5kV
